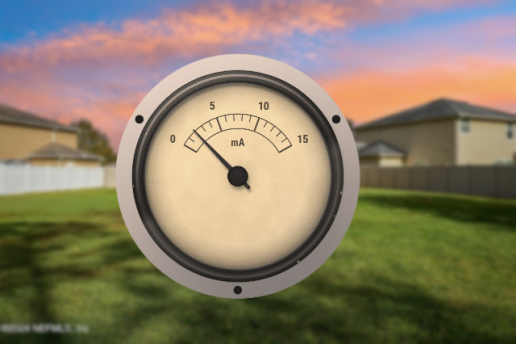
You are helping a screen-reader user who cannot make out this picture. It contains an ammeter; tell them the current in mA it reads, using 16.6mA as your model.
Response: 2mA
